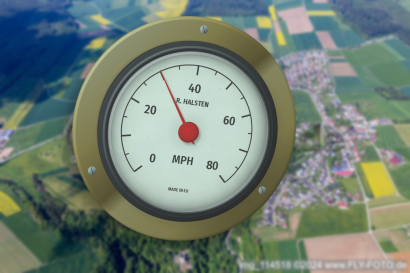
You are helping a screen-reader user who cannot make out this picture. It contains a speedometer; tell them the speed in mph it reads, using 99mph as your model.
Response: 30mph
